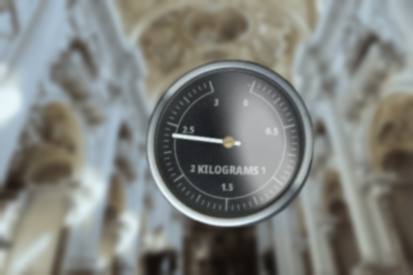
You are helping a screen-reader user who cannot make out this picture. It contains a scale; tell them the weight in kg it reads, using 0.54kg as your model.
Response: 2.4kg
